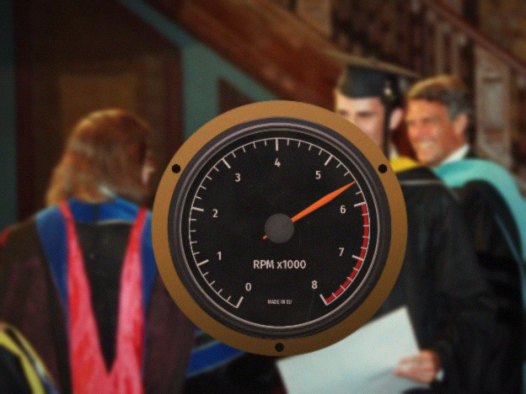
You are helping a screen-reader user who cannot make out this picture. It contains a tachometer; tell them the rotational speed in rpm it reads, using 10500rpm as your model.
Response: 5600rpm
